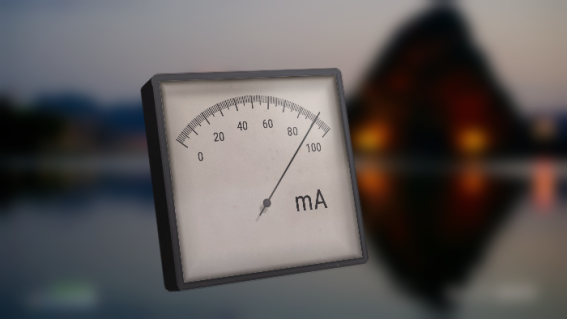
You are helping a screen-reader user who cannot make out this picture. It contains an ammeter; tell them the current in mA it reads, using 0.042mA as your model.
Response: 90mA
